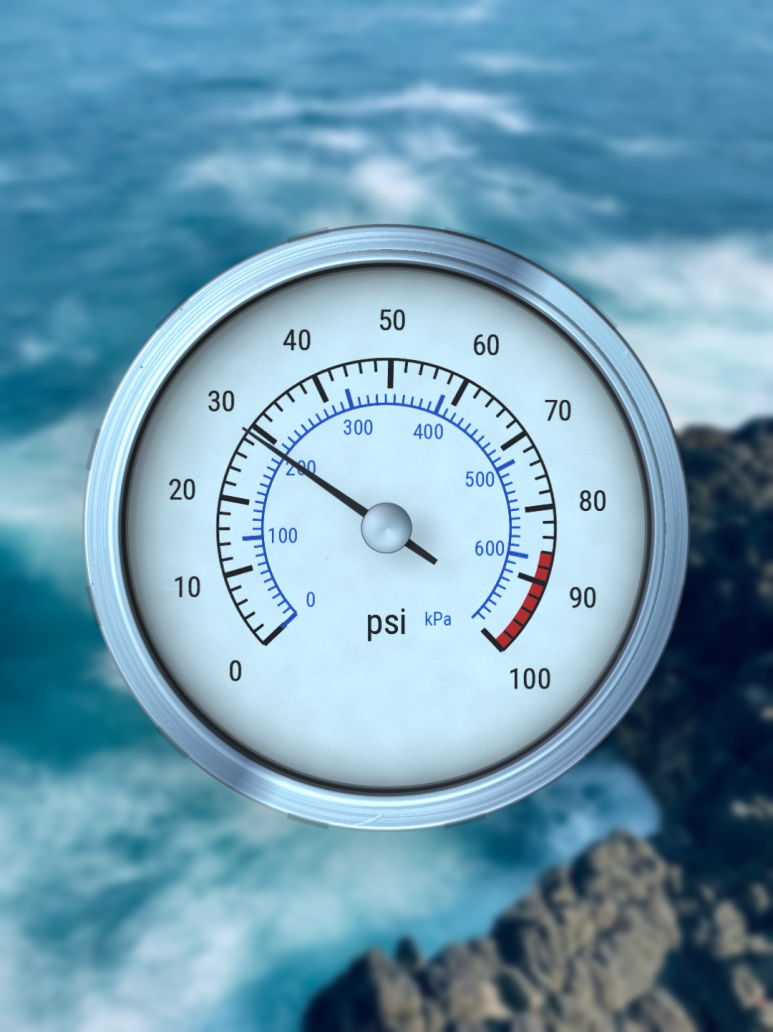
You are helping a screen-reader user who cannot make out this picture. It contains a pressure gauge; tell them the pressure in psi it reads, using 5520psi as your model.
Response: 29psi
